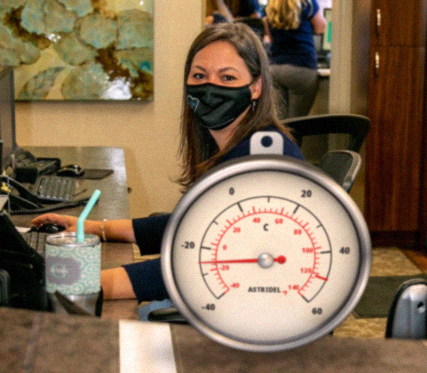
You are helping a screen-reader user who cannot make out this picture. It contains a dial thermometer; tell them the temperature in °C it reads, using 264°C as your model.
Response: -25°C
